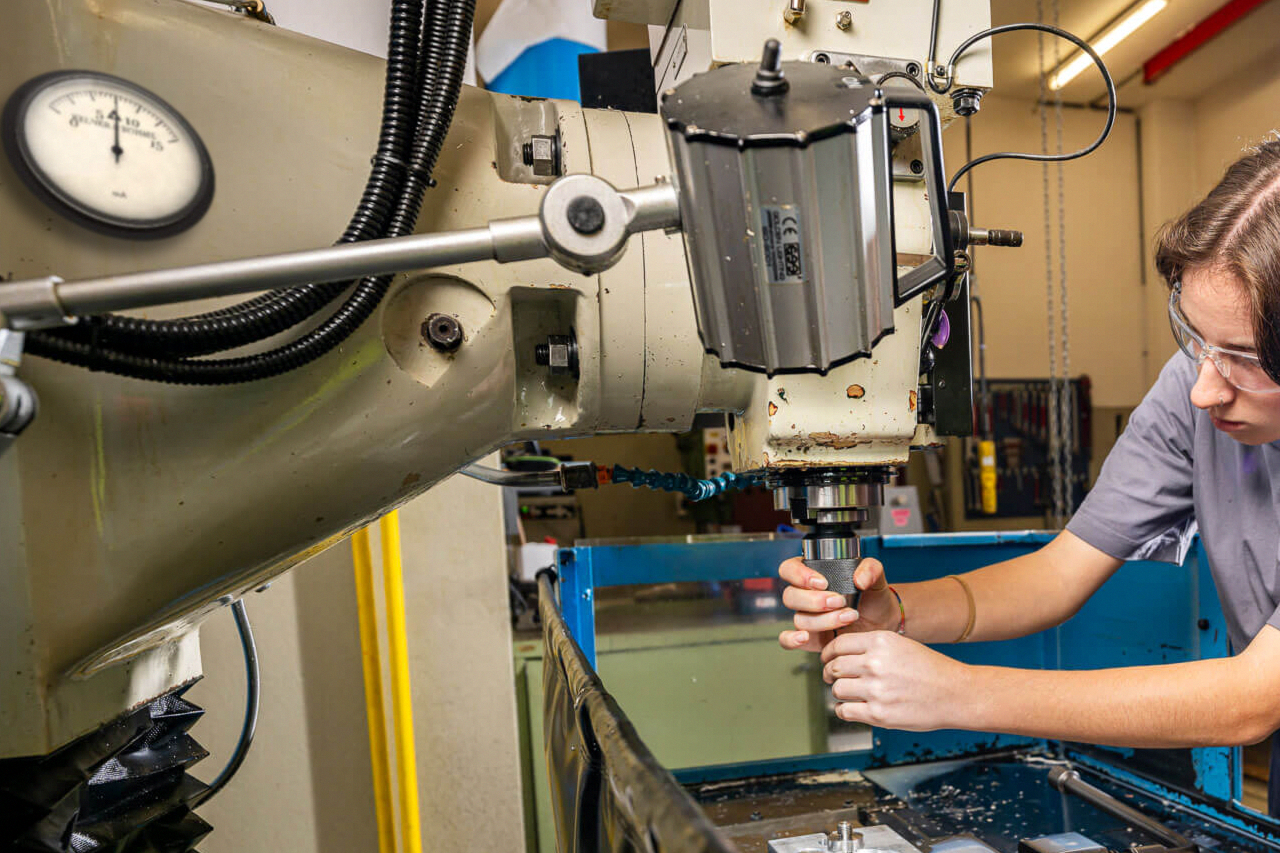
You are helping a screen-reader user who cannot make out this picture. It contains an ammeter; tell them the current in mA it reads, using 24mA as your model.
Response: 7.5mA
